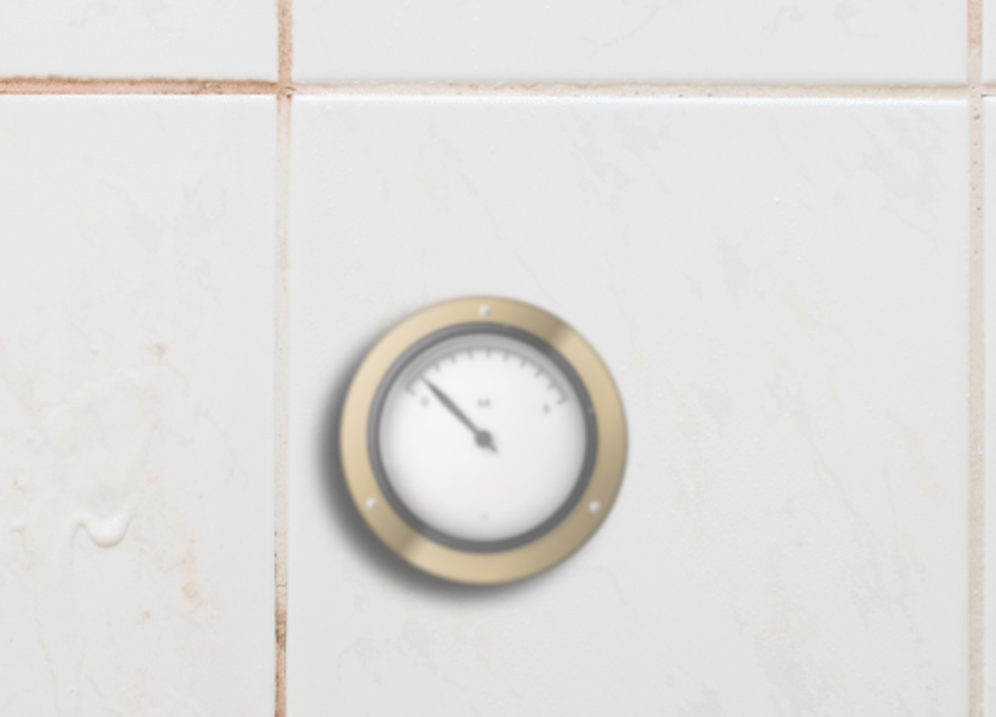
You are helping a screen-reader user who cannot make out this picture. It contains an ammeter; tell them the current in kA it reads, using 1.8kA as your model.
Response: 0.5kA
